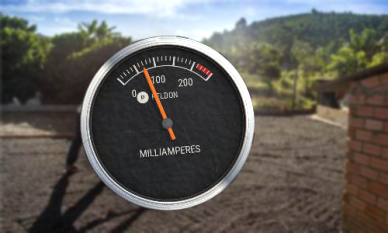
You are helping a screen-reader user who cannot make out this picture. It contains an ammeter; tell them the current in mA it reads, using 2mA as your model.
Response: 70mA
